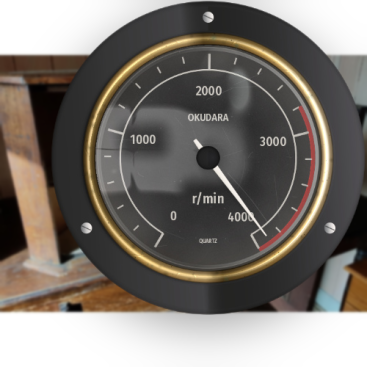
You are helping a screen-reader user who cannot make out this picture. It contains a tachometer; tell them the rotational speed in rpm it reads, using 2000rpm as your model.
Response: 3900rpm
